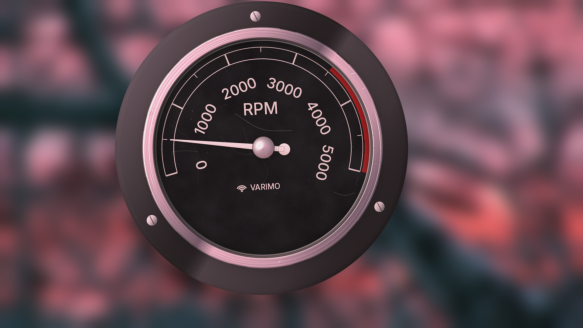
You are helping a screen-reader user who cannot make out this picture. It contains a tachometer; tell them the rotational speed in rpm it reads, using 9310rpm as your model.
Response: 500rpm
